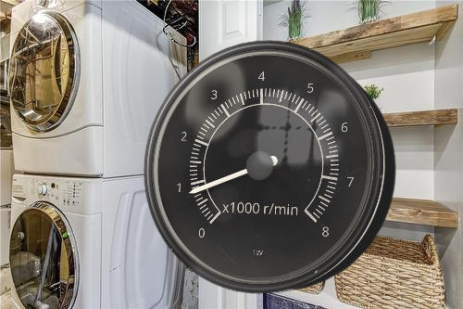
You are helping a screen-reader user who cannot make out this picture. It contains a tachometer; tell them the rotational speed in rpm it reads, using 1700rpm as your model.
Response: 800rpm
